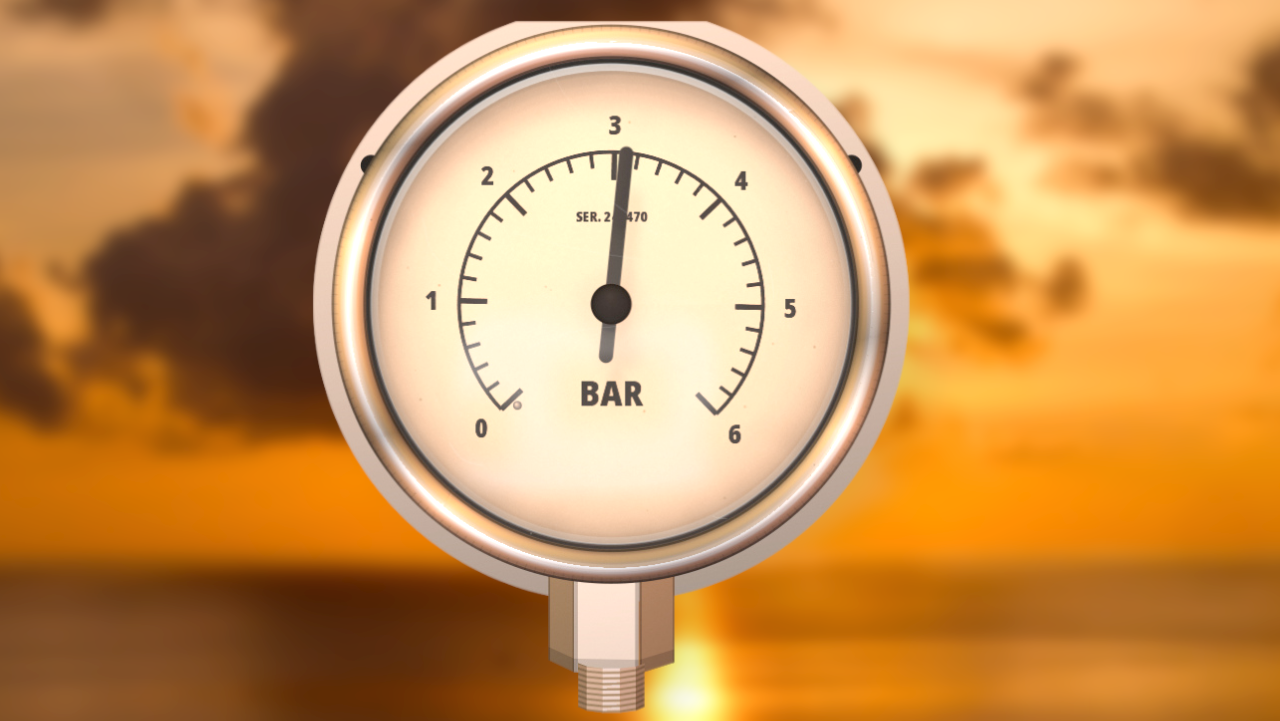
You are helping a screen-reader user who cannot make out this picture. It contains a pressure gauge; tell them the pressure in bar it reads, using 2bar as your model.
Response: 3.1bar
